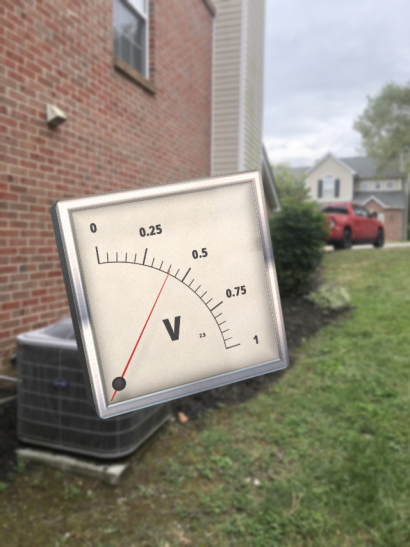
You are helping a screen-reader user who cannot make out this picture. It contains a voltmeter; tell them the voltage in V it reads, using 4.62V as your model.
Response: 0.4V
